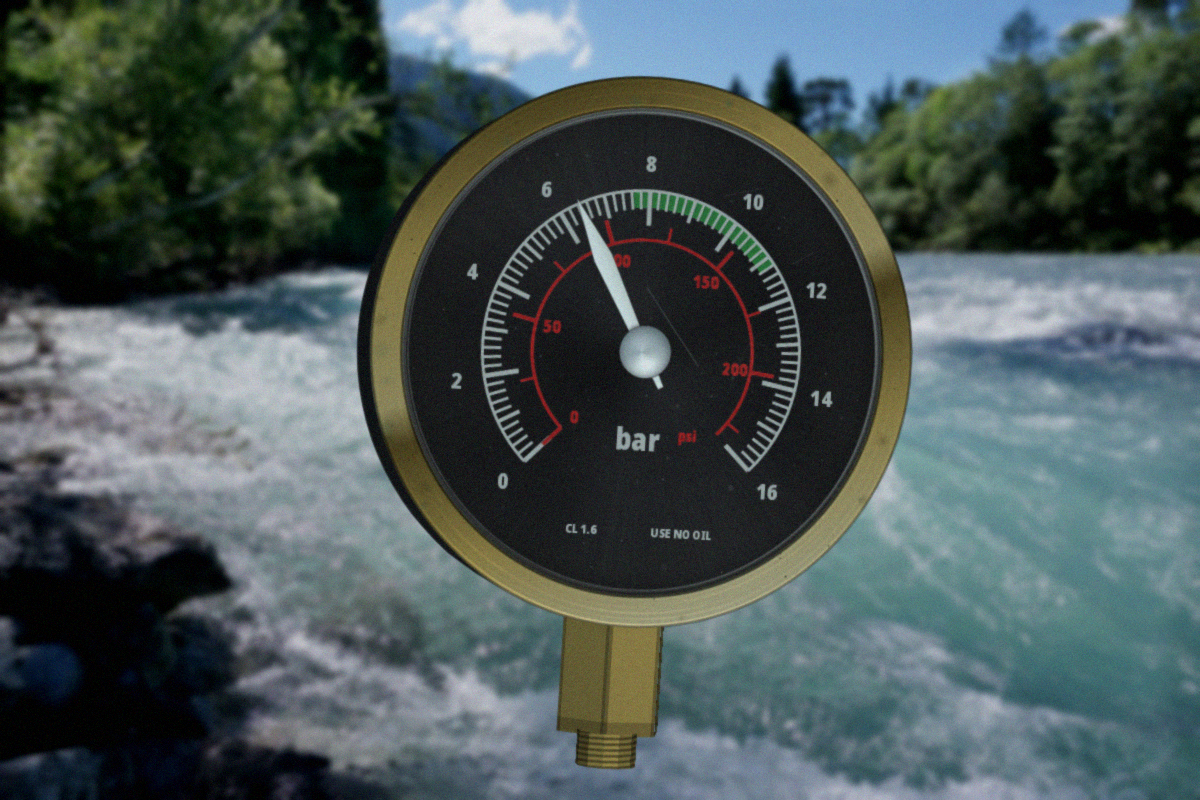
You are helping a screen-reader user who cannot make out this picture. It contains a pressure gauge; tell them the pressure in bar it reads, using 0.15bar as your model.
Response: 6.4bar
